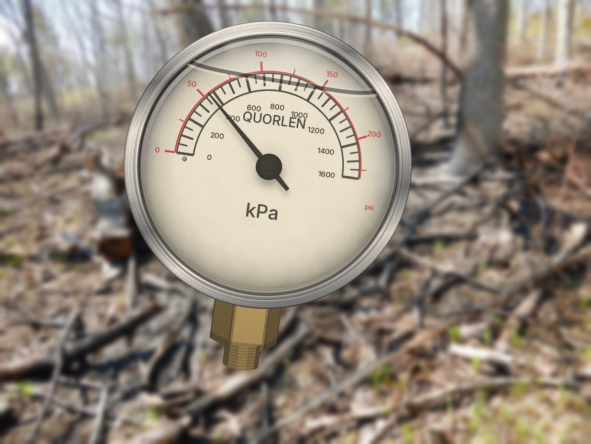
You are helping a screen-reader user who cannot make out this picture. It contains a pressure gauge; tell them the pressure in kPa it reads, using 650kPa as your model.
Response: 375kPa
